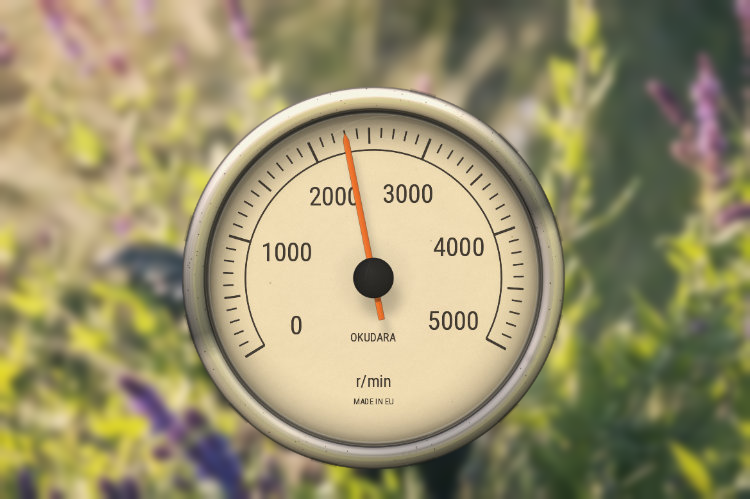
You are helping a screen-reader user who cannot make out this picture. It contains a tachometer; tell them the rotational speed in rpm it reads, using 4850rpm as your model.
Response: 2300rpm
